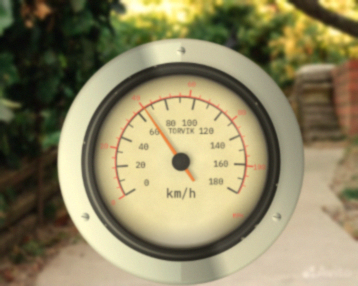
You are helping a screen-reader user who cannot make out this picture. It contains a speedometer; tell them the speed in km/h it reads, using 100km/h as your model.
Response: 65km/h
